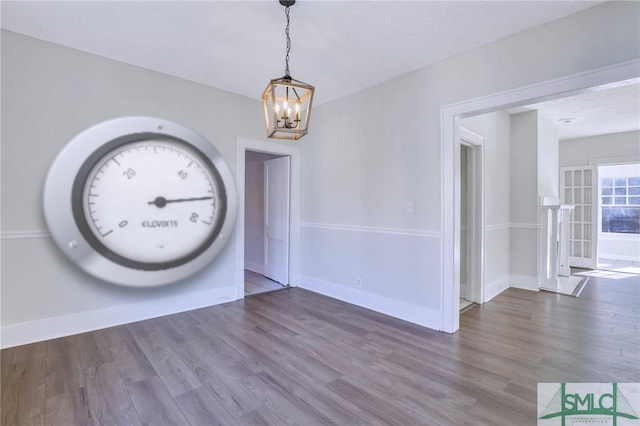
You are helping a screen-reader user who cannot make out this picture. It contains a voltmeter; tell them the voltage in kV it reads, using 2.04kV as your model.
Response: 52kV
